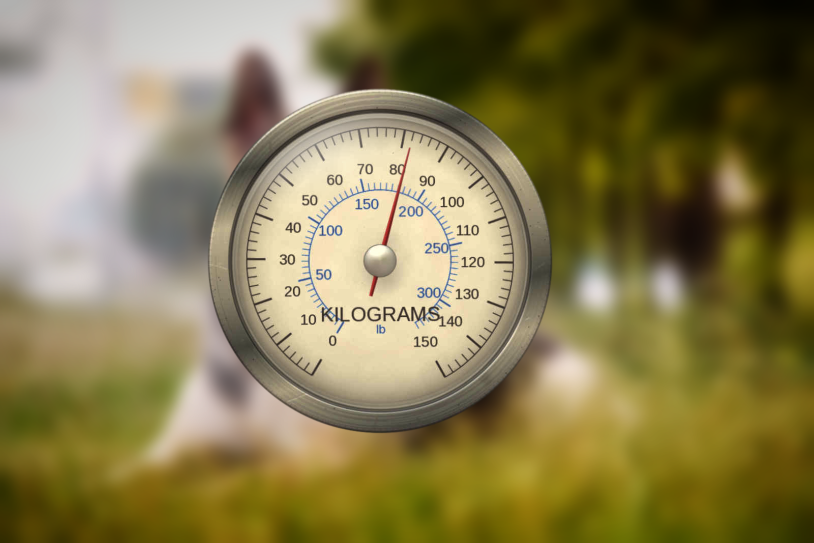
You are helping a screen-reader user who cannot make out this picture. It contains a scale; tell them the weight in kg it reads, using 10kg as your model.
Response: 82kg
